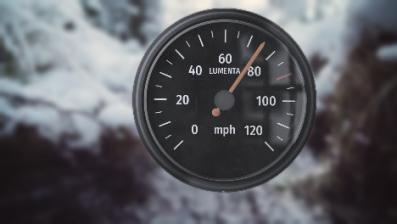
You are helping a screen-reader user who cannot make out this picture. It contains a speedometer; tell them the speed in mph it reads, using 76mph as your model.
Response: 75mph
